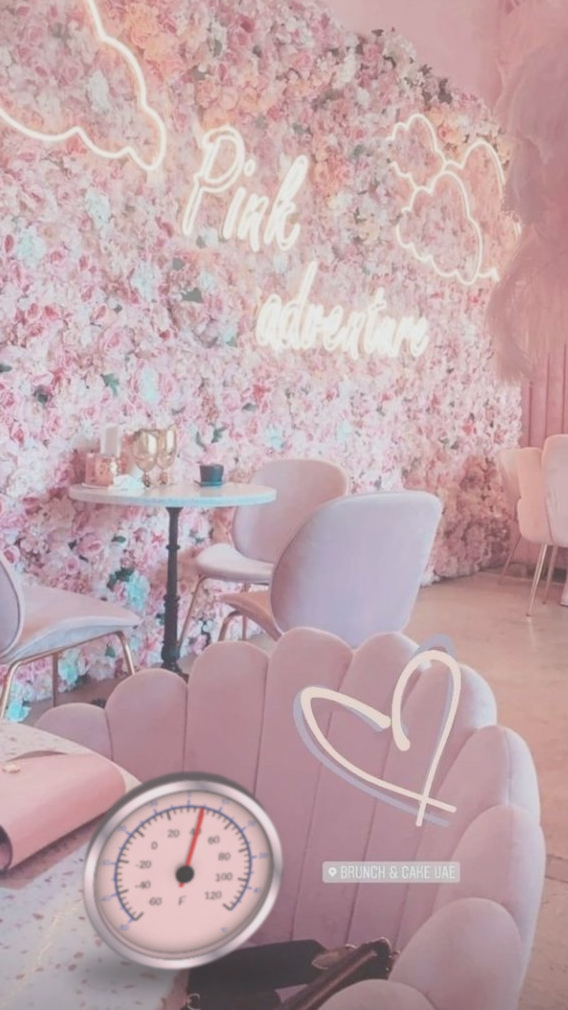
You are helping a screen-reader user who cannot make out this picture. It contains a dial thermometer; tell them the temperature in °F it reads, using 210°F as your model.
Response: 40°F
